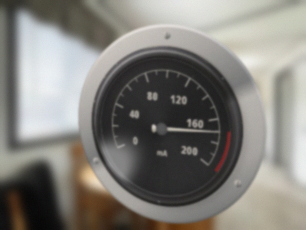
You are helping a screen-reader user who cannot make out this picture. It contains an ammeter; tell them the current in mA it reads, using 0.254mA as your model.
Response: 170mA
